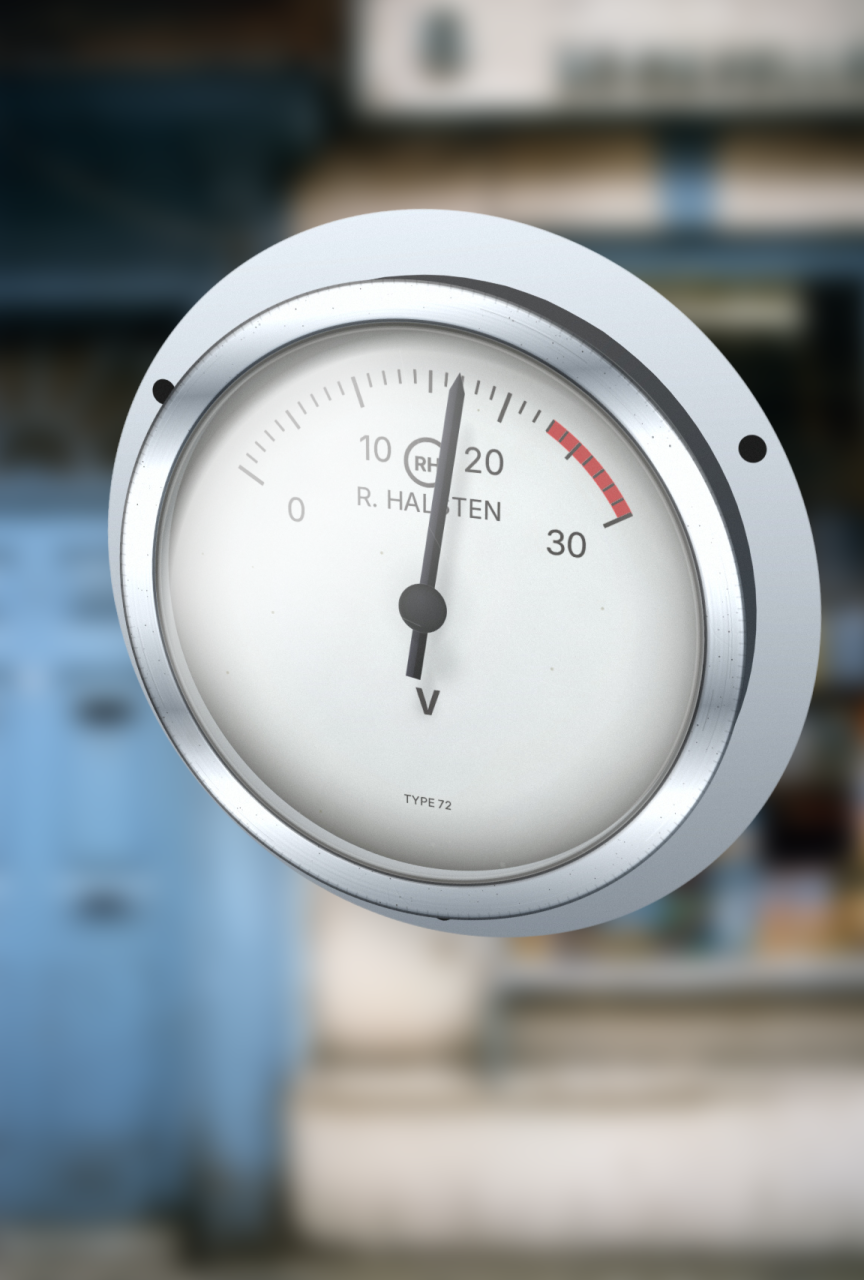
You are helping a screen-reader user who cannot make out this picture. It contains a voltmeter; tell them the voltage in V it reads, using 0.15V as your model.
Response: 17V
